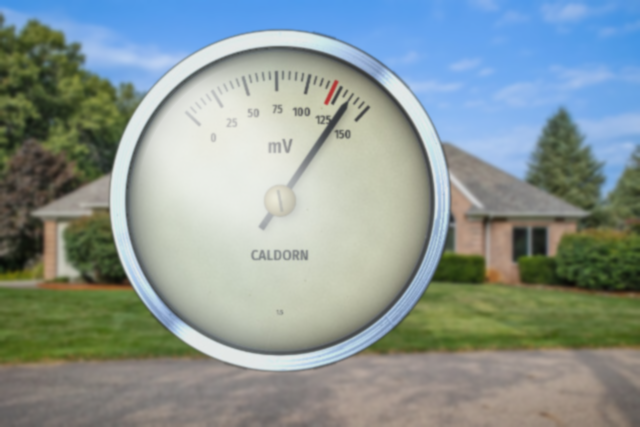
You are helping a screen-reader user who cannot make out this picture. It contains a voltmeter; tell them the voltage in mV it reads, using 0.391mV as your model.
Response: 135mV
